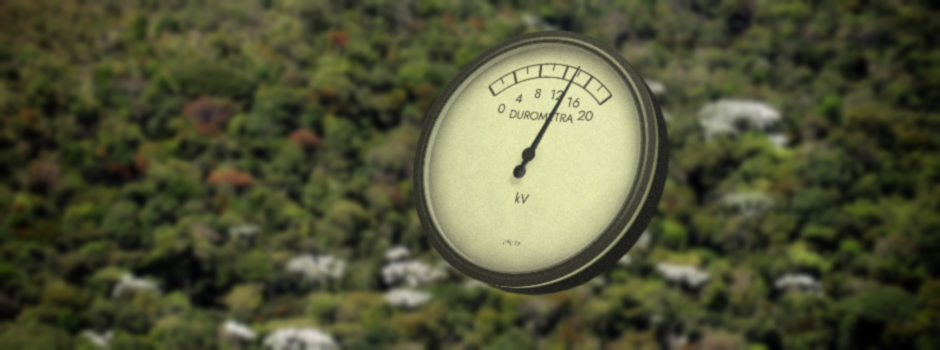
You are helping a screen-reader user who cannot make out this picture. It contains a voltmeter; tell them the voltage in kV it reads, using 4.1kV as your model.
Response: 14kV
